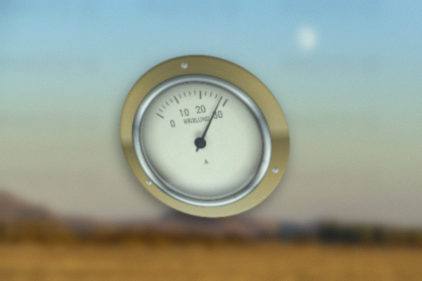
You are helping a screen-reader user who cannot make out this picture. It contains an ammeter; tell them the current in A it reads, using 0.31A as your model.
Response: 28A
